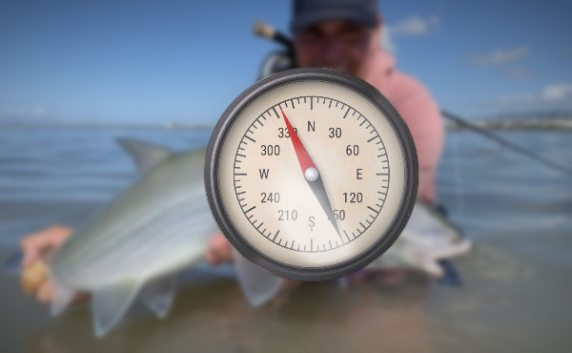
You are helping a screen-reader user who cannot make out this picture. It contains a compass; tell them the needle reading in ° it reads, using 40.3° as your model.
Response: 335°
